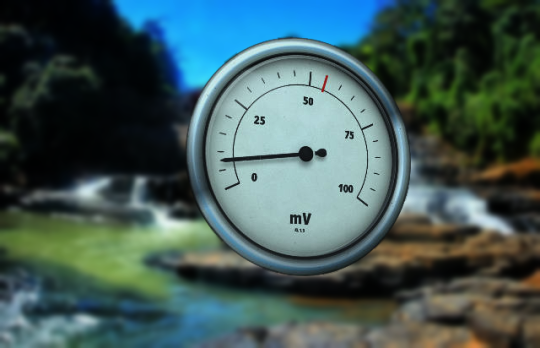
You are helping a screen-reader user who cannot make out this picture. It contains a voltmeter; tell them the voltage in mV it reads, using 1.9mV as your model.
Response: 7.5mV
